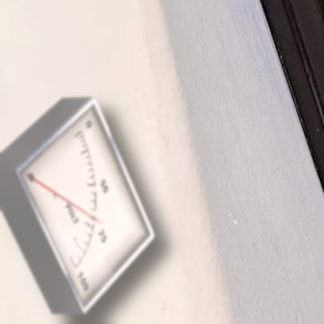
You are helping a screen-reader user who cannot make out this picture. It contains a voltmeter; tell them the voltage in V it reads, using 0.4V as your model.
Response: 70V
